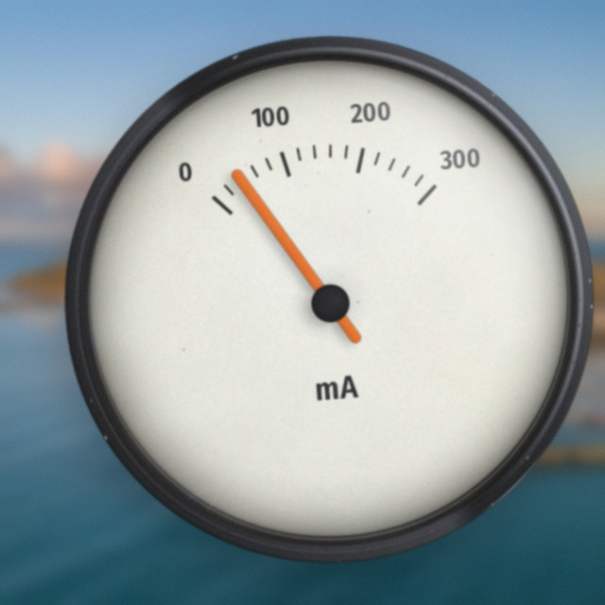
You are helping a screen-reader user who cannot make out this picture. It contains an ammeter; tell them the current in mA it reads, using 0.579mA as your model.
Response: 40mA
